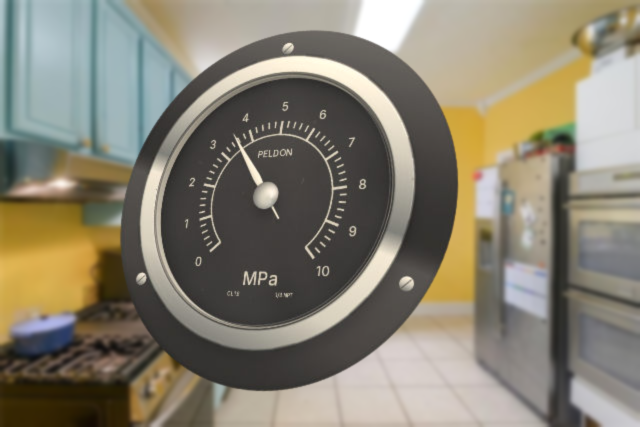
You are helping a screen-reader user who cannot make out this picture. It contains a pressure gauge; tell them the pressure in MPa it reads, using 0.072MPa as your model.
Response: 3.6MPa
